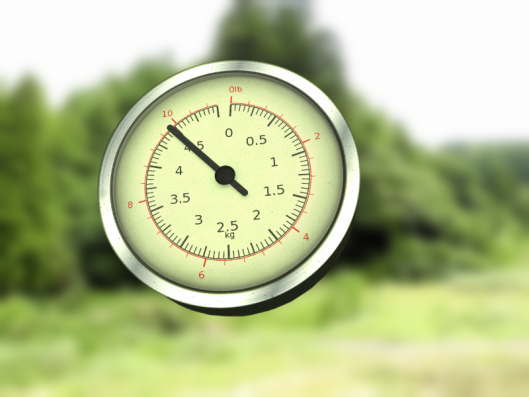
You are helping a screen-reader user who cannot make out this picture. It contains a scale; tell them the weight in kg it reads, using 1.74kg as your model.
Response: 4.45kg
